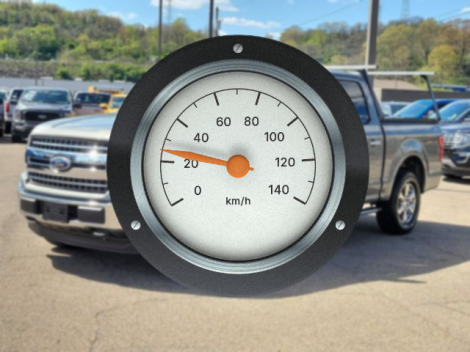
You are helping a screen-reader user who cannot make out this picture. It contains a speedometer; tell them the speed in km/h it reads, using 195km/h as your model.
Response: 25km/h
